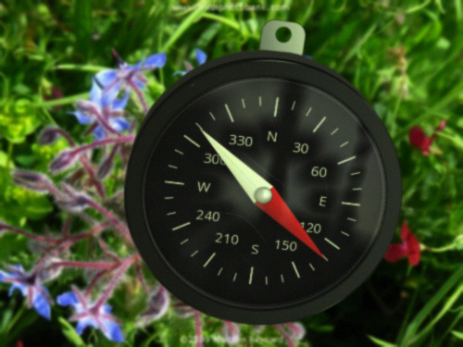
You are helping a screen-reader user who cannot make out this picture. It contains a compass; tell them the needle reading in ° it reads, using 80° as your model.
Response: 130°
